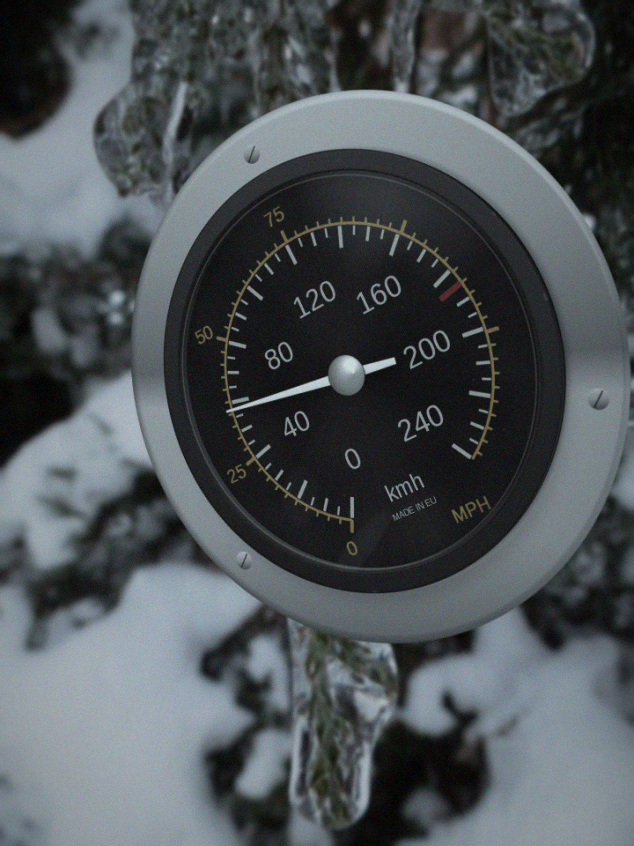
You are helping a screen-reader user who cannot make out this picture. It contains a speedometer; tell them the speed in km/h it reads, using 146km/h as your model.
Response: 57.5km/h
